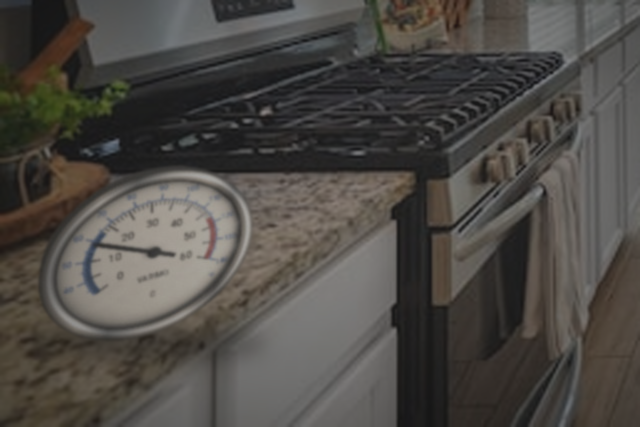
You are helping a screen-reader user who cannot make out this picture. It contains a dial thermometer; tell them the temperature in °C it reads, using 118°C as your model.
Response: 15°C
